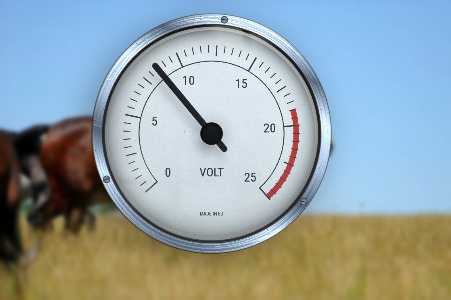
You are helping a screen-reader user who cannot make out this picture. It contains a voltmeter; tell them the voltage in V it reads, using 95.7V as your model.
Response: 8.5V
